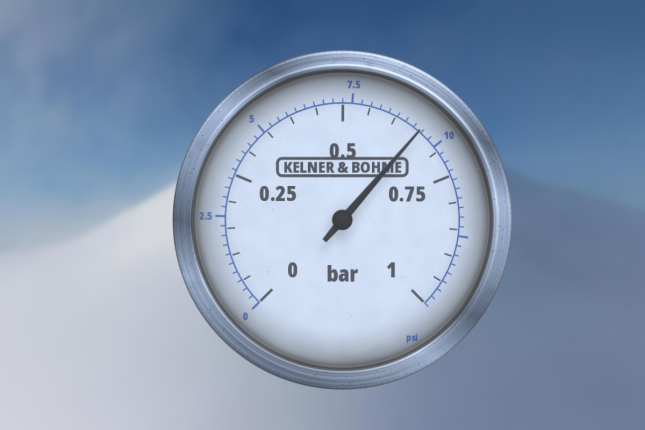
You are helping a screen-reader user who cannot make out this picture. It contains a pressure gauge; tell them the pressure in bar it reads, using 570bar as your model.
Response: 0.65bar
